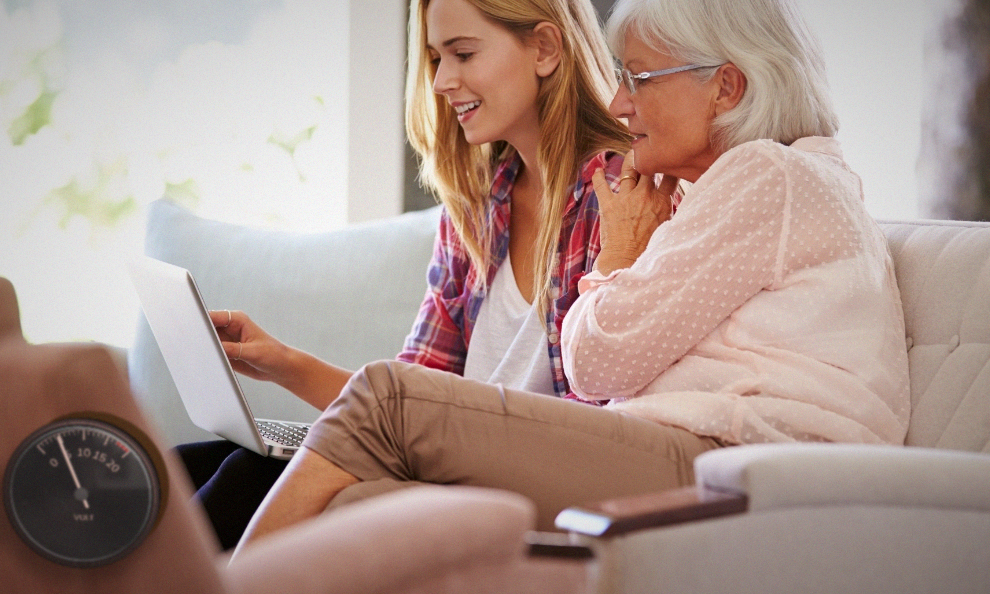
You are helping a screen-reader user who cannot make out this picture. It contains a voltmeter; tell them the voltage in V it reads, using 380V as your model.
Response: 5V
